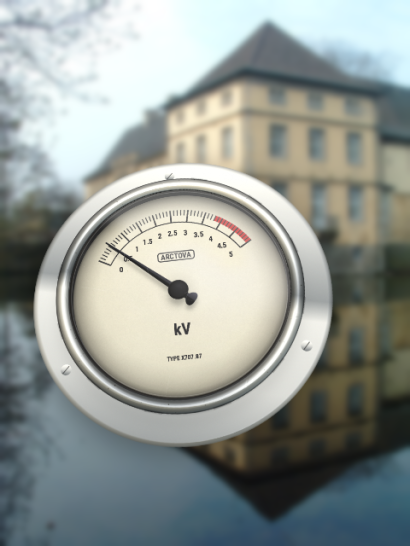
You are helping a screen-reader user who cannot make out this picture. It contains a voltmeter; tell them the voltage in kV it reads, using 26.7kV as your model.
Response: 0.5kV
